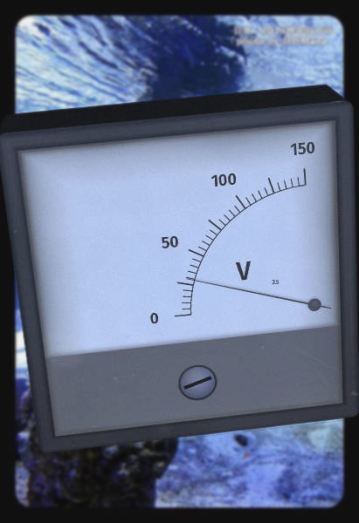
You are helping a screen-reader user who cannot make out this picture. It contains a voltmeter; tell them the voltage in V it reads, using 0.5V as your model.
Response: 30V
